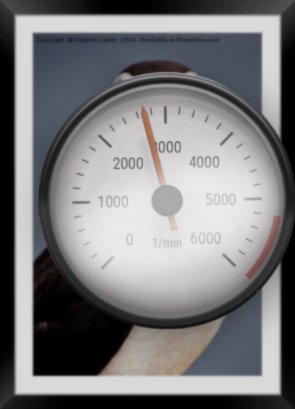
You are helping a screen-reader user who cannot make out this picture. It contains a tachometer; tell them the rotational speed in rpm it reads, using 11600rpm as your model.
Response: 2700rpm
